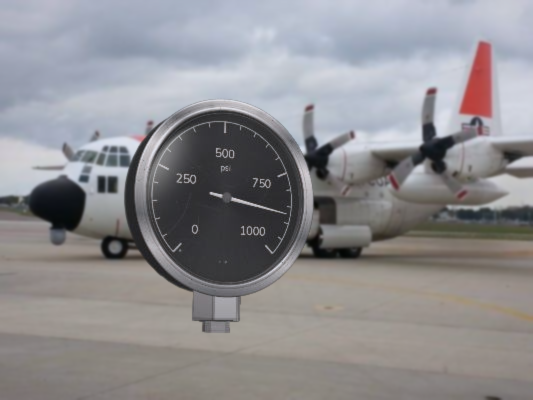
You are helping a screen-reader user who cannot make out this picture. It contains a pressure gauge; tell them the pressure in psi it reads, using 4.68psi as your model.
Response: 875psi
